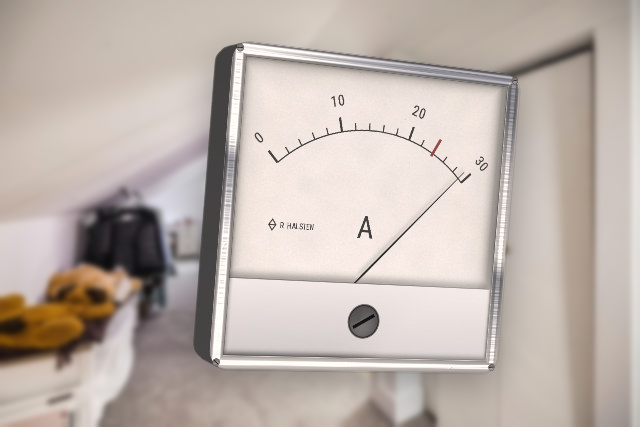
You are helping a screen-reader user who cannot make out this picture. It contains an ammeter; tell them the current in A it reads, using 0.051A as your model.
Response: 29A
